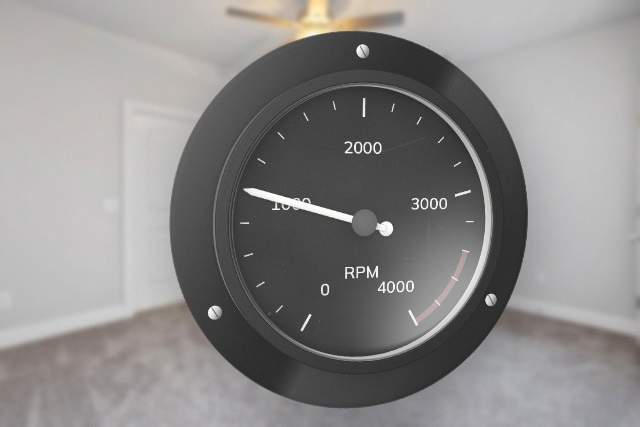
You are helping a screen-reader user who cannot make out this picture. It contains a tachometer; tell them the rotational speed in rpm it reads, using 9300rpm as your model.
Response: 1000rpm
